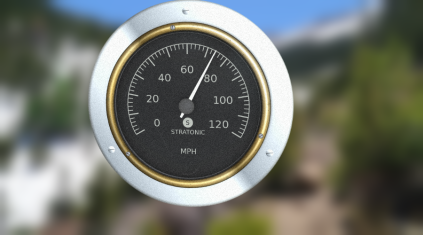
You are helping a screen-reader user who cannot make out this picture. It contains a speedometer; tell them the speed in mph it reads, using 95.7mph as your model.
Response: 74mph
